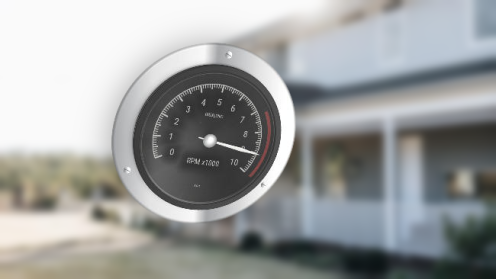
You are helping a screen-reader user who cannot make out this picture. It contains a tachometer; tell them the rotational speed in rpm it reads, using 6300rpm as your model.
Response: 9000rpm
